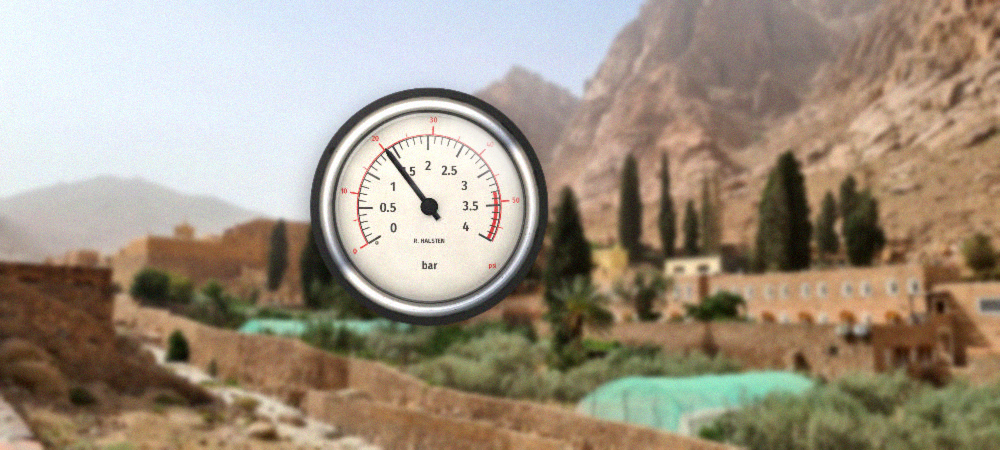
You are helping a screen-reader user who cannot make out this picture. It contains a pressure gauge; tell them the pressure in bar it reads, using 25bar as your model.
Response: 1.4bar
